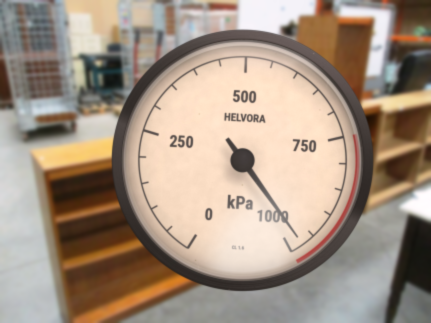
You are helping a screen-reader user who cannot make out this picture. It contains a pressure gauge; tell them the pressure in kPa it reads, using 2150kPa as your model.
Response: 975kPa
